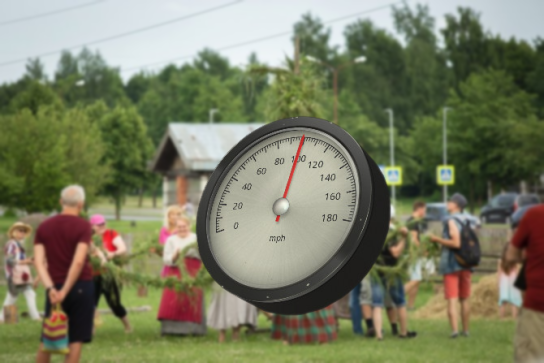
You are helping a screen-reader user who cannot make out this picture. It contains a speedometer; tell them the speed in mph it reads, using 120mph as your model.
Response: 100mph
